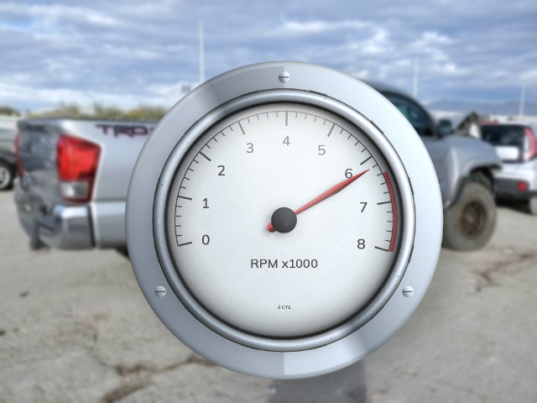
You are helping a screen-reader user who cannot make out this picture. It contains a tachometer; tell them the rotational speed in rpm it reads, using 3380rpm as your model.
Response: 6200rpm
